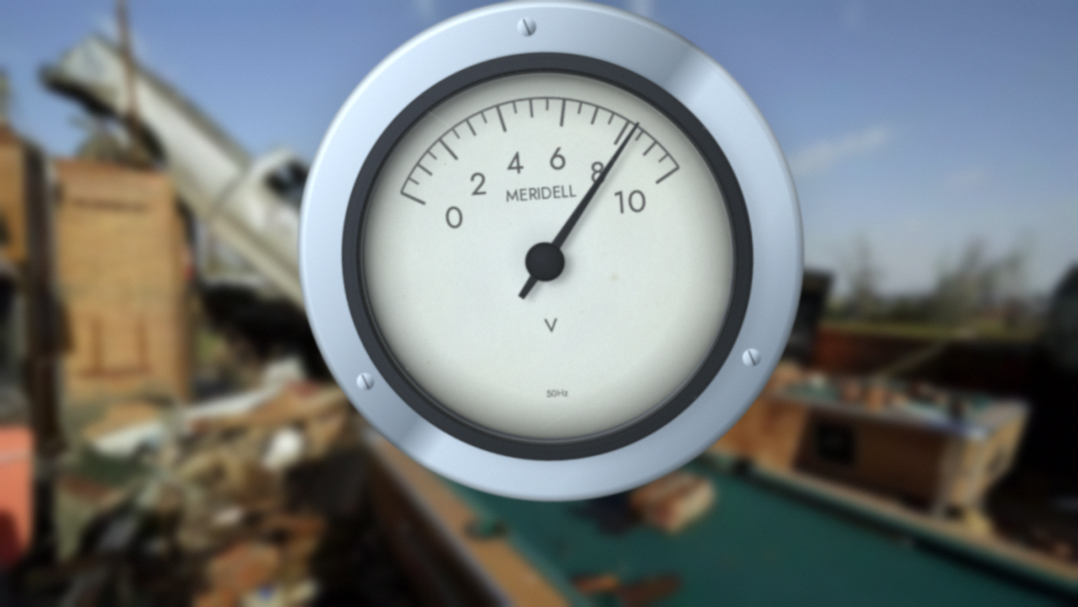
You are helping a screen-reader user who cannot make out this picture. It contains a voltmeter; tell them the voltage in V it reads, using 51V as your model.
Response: 8.25V
